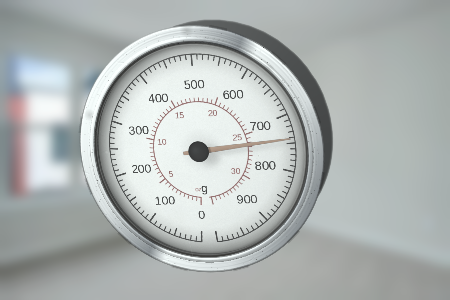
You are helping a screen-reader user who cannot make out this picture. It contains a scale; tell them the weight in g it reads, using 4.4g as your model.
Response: 740g
